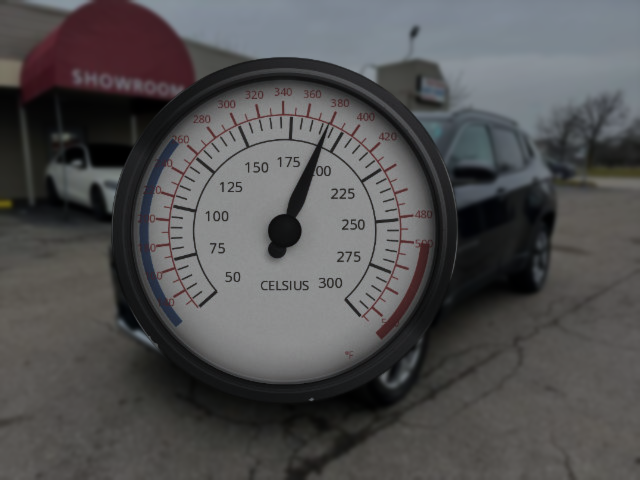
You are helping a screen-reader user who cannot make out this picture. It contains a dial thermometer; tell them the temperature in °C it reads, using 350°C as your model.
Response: 192.5°C
